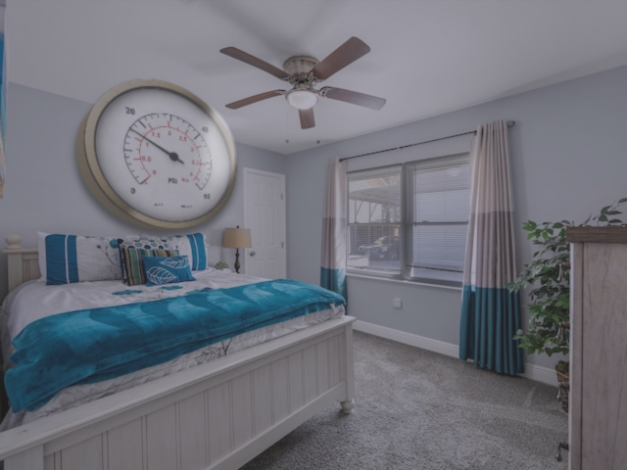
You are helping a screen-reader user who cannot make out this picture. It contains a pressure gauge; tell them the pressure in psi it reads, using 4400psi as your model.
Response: 16psi
